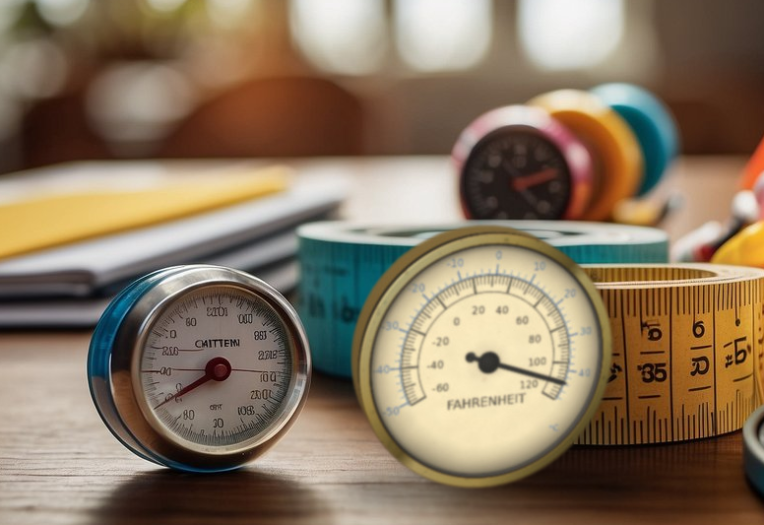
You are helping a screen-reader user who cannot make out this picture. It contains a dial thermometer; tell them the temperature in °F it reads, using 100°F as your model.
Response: 110°F
